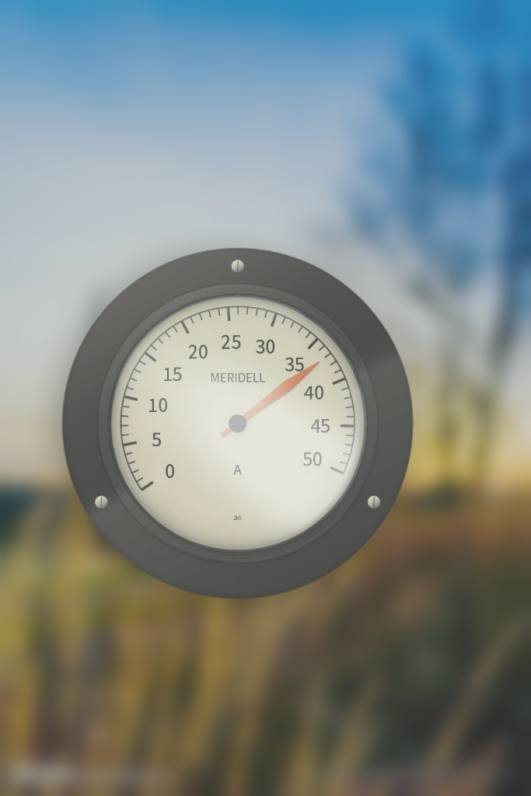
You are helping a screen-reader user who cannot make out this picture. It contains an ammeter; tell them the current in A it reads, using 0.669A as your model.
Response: 37A
